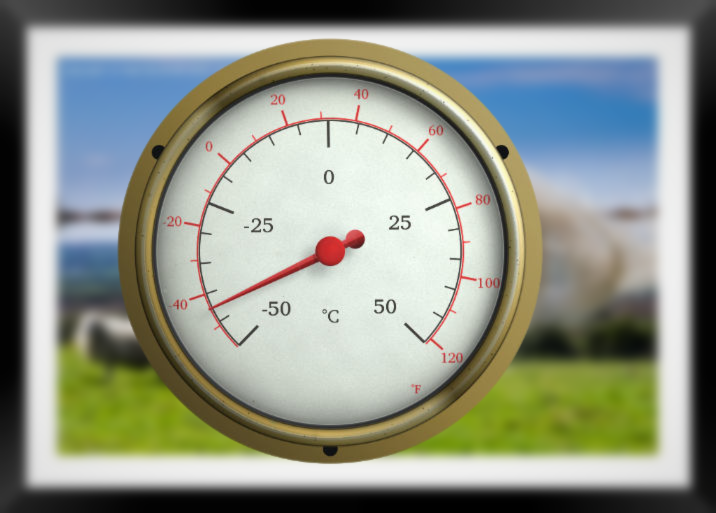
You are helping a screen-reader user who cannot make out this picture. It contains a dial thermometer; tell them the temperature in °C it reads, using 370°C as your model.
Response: -42.5°C
